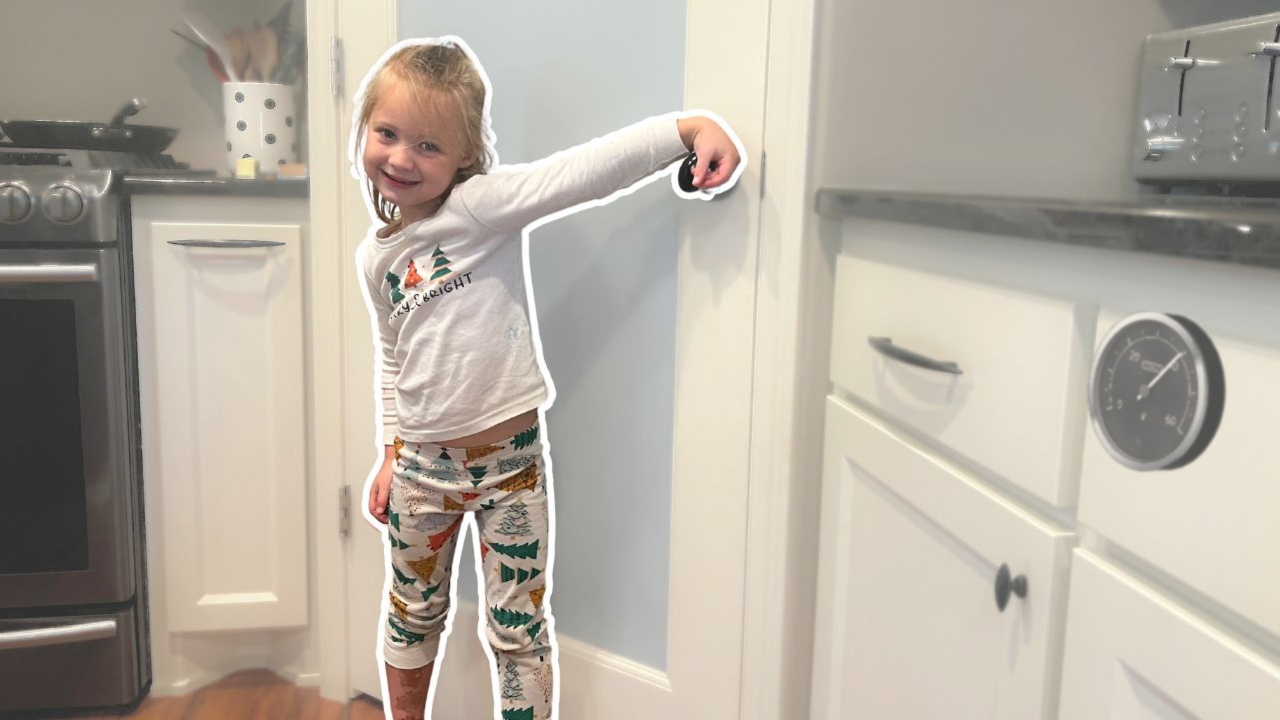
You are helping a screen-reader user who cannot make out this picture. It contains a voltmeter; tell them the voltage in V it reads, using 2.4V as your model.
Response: 40V
